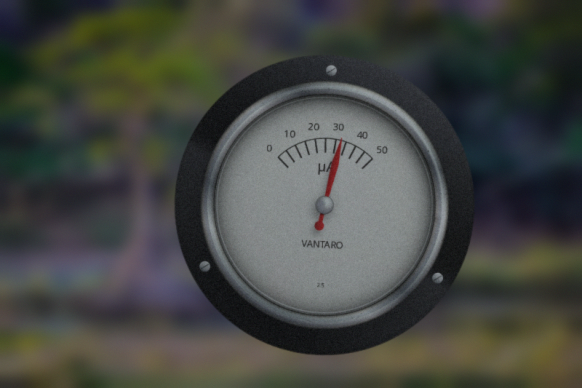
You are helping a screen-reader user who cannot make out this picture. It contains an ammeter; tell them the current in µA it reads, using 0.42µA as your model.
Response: 32.5µA
